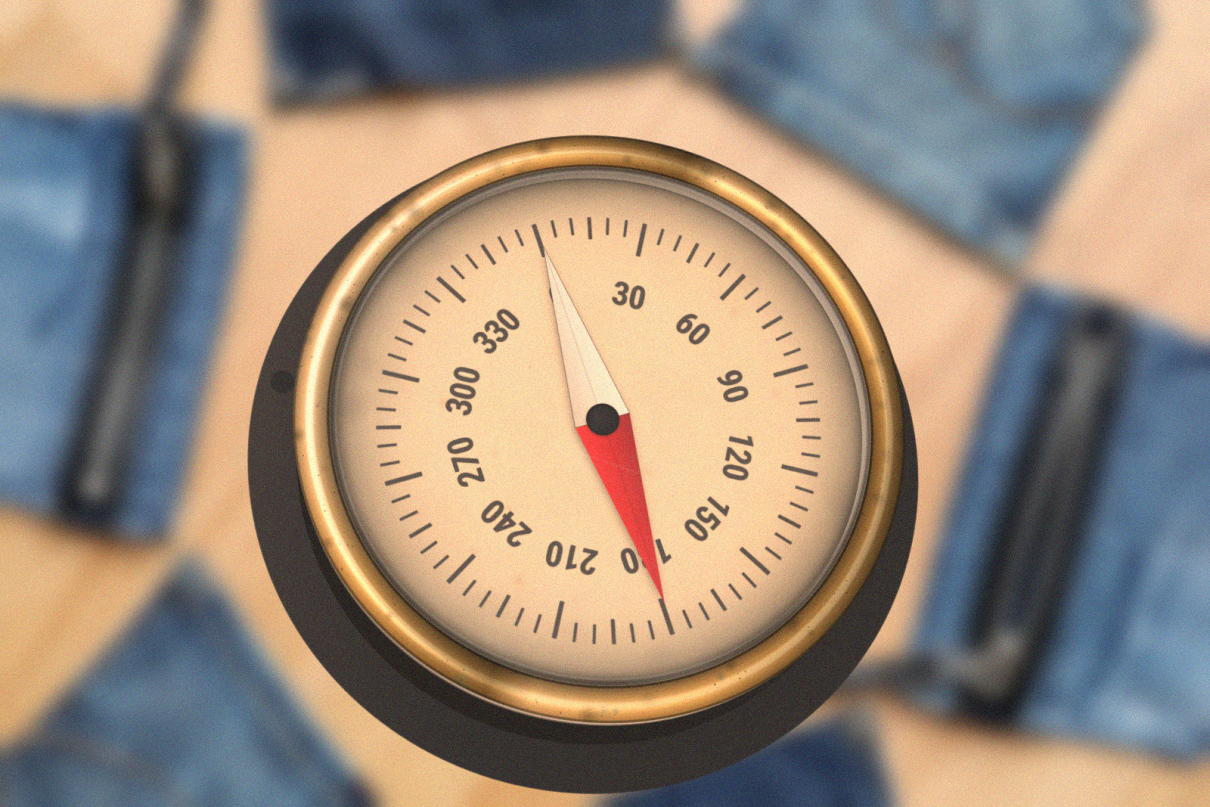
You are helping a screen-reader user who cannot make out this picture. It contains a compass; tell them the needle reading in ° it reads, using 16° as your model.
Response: 180°
